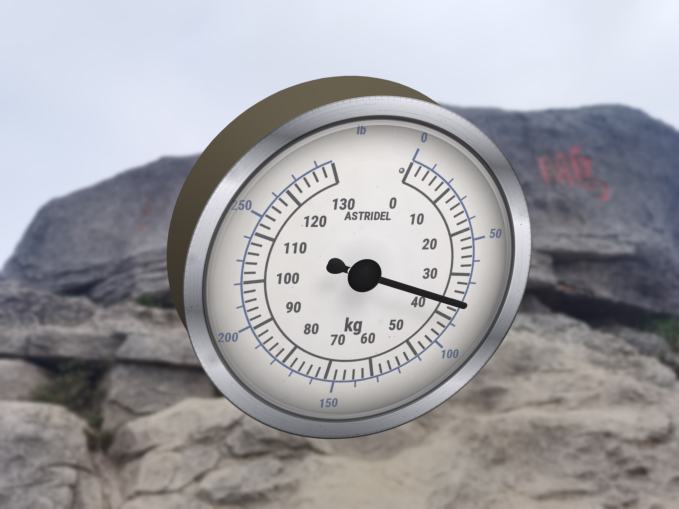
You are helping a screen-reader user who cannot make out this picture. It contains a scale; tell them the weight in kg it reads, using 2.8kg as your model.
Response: 36kg
